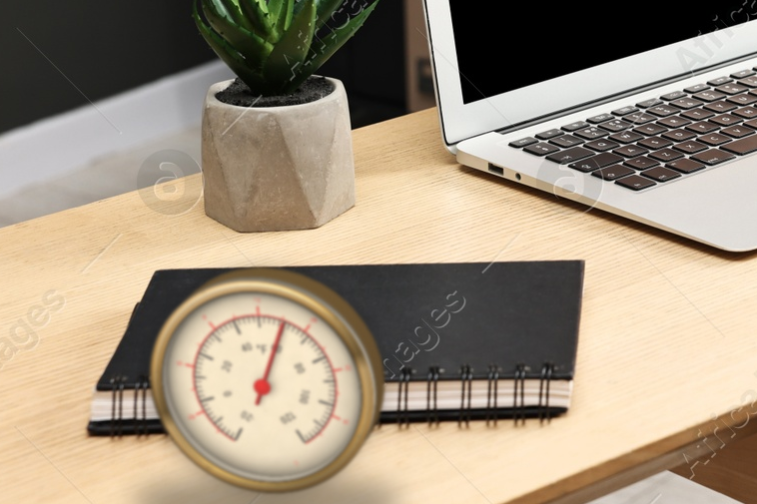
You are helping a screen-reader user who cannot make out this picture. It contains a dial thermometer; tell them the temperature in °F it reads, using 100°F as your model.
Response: 60°F
